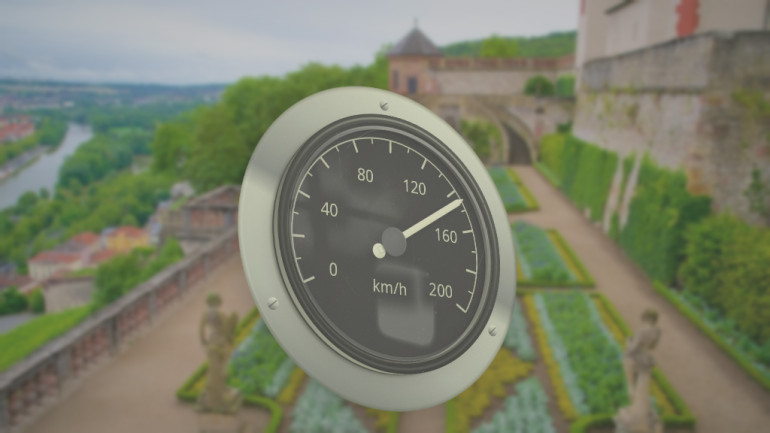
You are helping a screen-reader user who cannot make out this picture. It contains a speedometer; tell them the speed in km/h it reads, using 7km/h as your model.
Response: 145km/h
